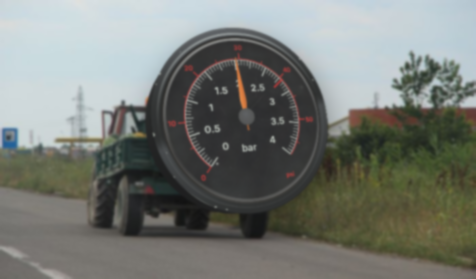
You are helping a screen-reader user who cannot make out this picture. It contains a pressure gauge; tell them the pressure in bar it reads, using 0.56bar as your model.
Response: 2bar
